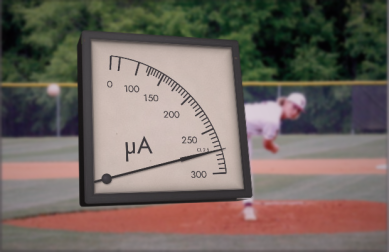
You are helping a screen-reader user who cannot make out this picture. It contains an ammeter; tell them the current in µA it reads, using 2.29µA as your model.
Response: 275µA
